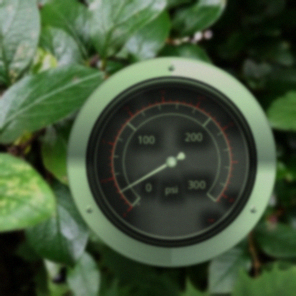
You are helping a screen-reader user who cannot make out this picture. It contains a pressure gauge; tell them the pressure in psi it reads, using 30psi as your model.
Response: 20psi
